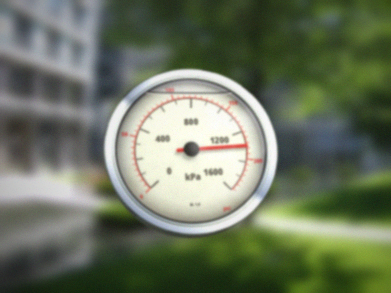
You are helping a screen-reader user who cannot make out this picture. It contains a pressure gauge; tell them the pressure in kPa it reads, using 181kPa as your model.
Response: 1300kPa
